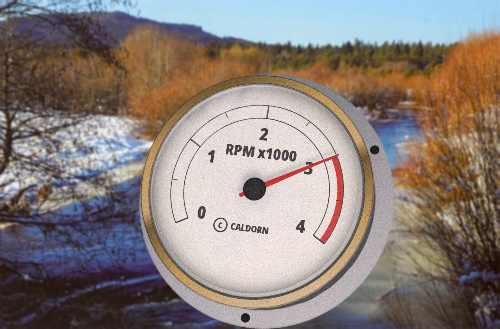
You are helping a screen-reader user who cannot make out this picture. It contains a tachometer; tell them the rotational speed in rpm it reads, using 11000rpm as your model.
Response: 3000rpm
